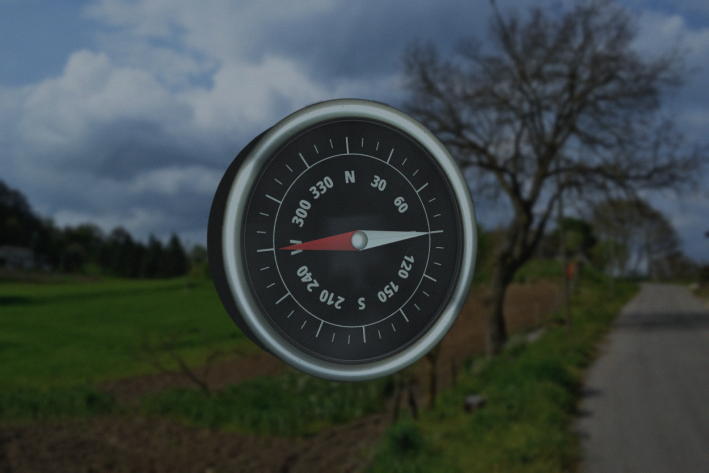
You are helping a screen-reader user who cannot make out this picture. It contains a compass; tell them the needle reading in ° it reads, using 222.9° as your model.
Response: 270°
